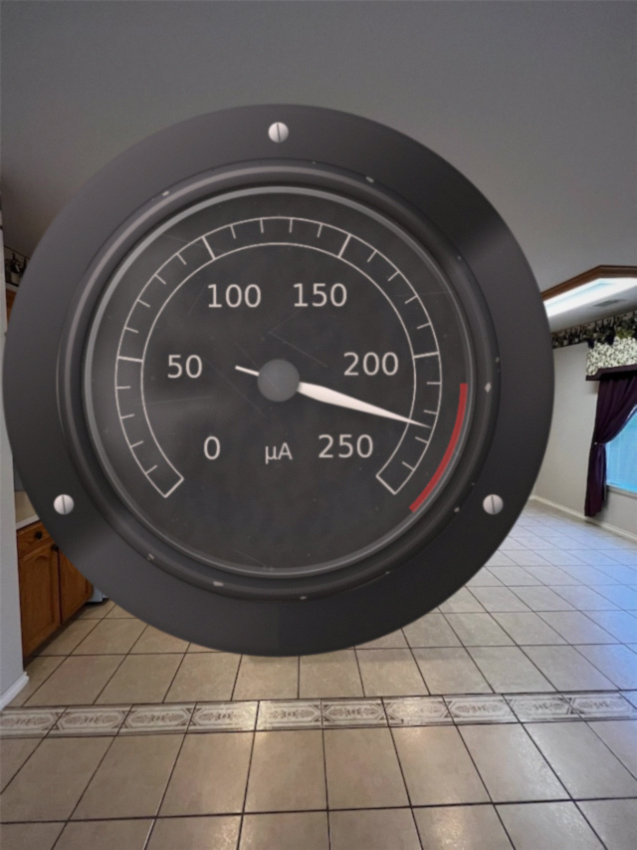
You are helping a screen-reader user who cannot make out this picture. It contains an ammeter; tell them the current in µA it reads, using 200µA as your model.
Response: 225µA
